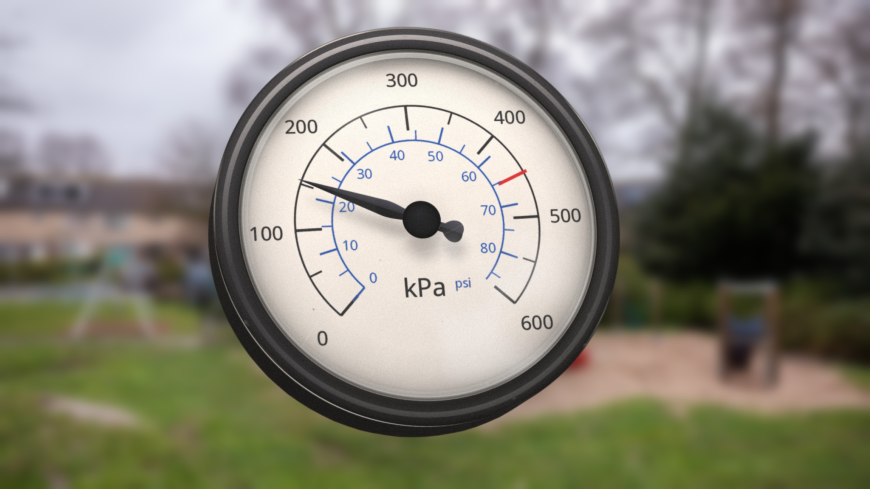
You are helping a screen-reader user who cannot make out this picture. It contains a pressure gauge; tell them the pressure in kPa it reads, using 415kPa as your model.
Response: 150kPa
